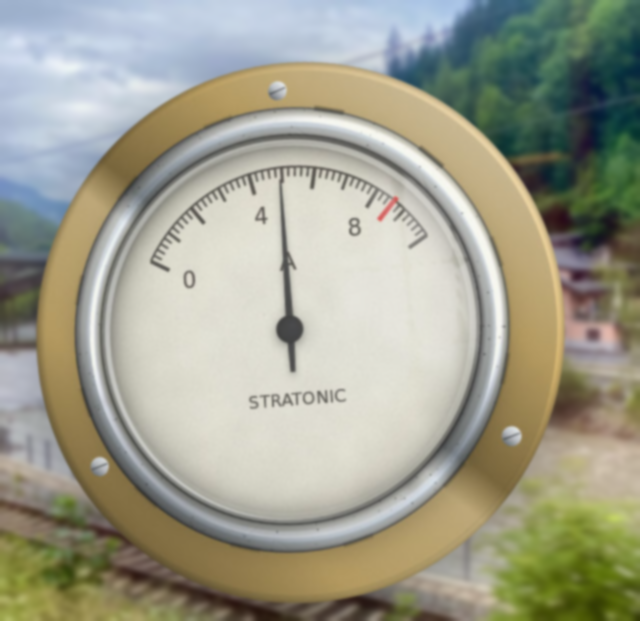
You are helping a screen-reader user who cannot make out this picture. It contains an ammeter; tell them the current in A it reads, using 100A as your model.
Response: 5A
